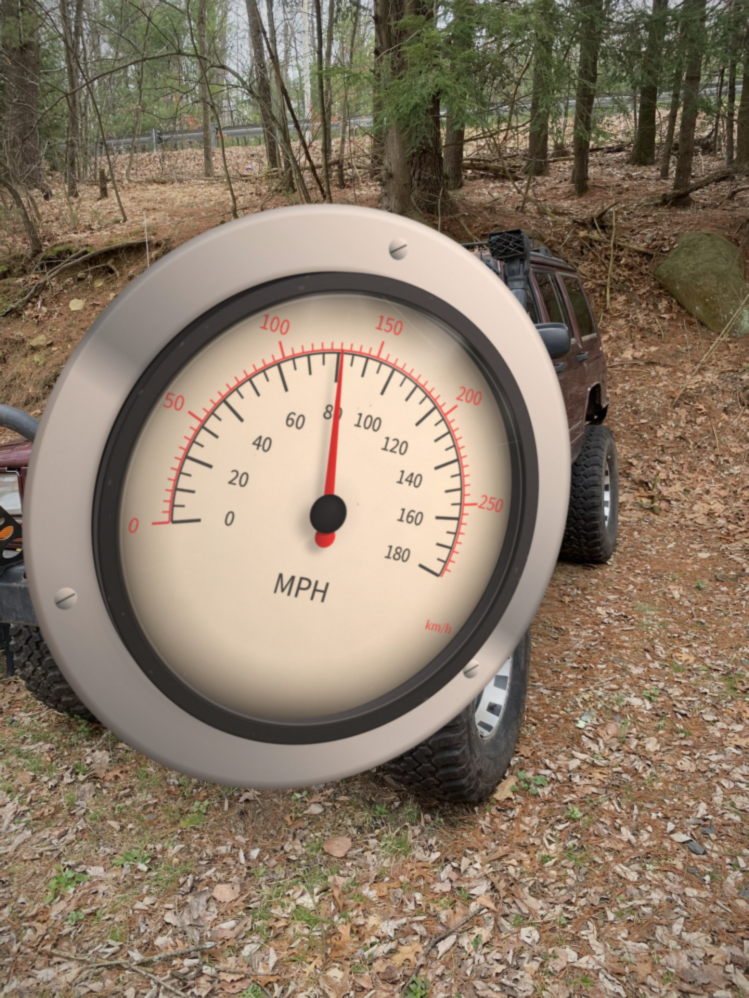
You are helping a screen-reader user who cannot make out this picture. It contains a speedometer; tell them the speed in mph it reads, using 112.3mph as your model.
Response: 80mph
